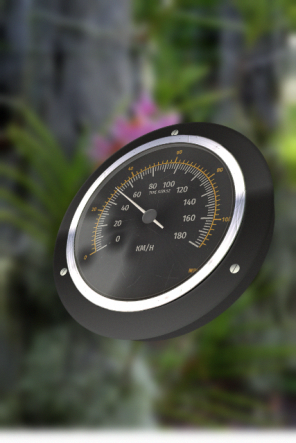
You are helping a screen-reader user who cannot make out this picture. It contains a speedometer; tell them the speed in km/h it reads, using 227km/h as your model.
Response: 50km/h
